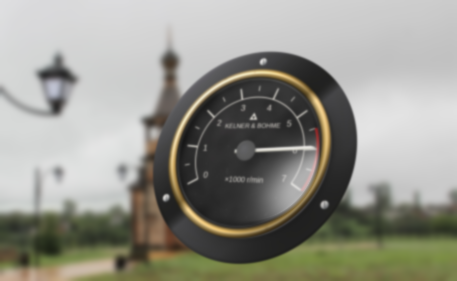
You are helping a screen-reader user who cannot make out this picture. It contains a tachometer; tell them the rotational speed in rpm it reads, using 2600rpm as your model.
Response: 6000rpm
